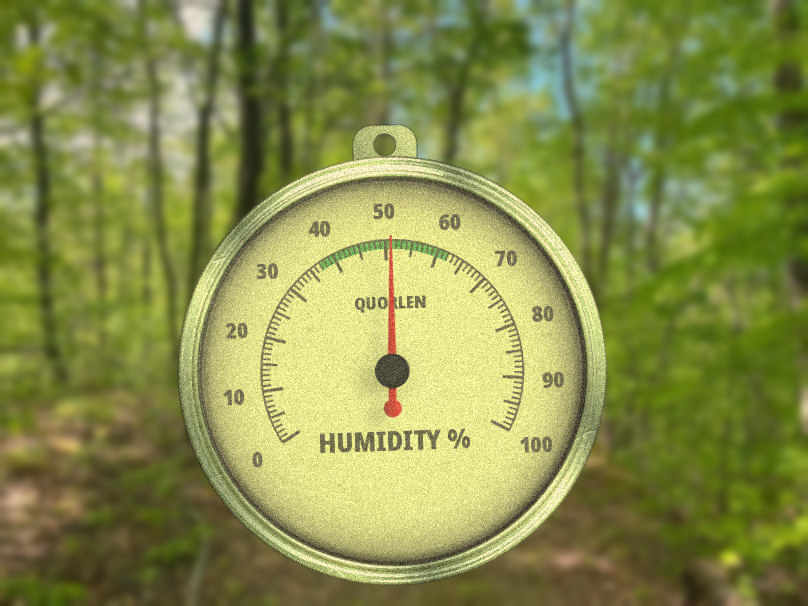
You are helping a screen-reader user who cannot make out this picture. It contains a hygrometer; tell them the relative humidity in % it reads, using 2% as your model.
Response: 51%
